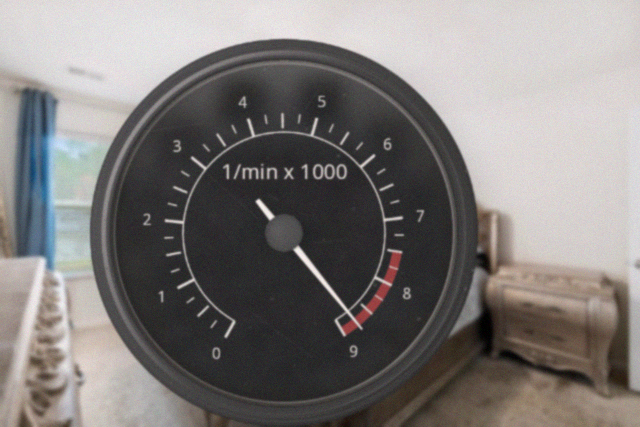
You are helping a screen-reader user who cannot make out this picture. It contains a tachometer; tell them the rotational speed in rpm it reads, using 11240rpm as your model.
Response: 8750rpm
